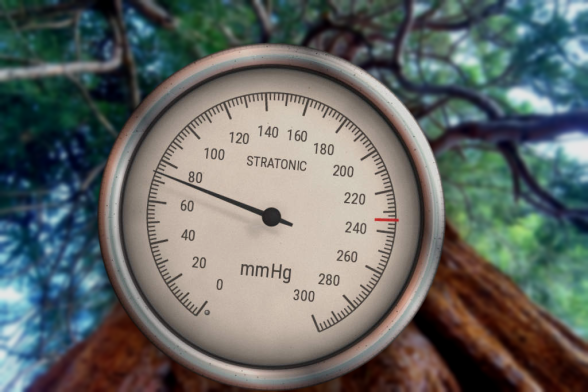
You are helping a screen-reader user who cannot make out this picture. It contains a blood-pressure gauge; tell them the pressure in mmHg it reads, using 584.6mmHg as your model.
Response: 74mmHg
